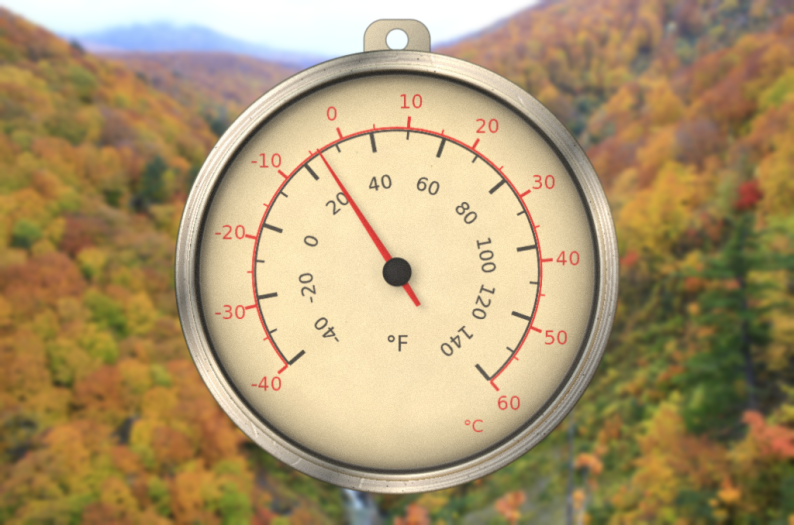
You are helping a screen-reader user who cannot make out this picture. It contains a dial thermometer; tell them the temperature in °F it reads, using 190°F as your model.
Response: 25°F
